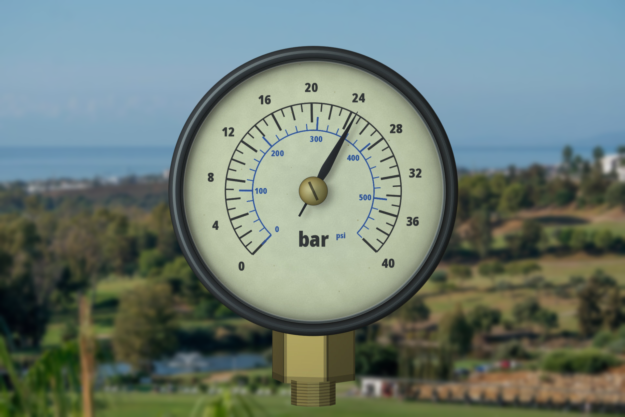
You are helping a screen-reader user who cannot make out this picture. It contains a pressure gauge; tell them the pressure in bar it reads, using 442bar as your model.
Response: 24.5bar
